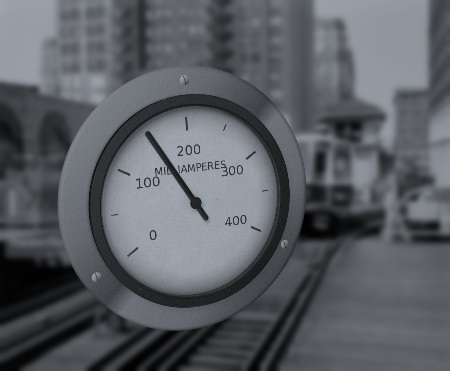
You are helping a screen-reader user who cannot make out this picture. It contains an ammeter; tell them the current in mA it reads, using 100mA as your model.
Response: 150mA
